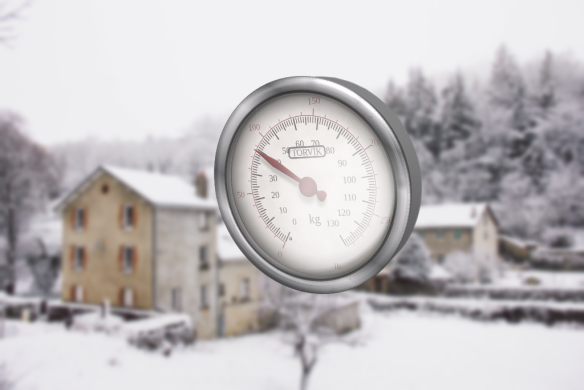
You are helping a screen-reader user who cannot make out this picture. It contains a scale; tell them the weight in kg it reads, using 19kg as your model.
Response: 40kg
